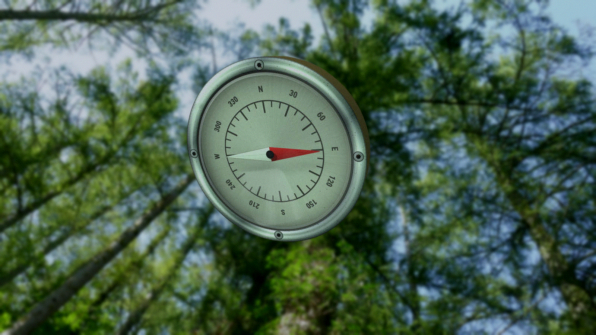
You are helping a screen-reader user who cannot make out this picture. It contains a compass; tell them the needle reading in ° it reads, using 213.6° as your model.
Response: 90°
